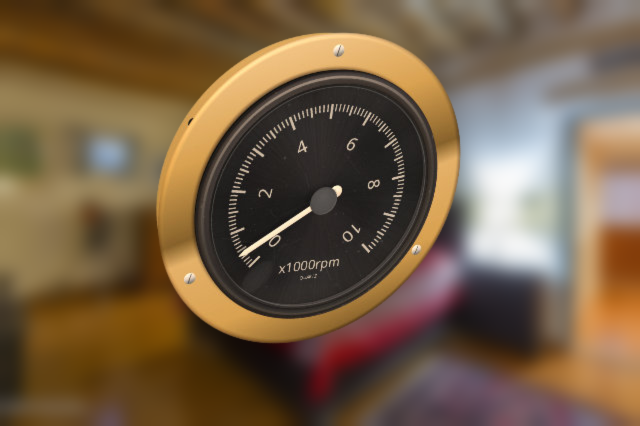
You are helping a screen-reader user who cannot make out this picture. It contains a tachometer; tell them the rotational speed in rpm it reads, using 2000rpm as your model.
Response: 500rpm
